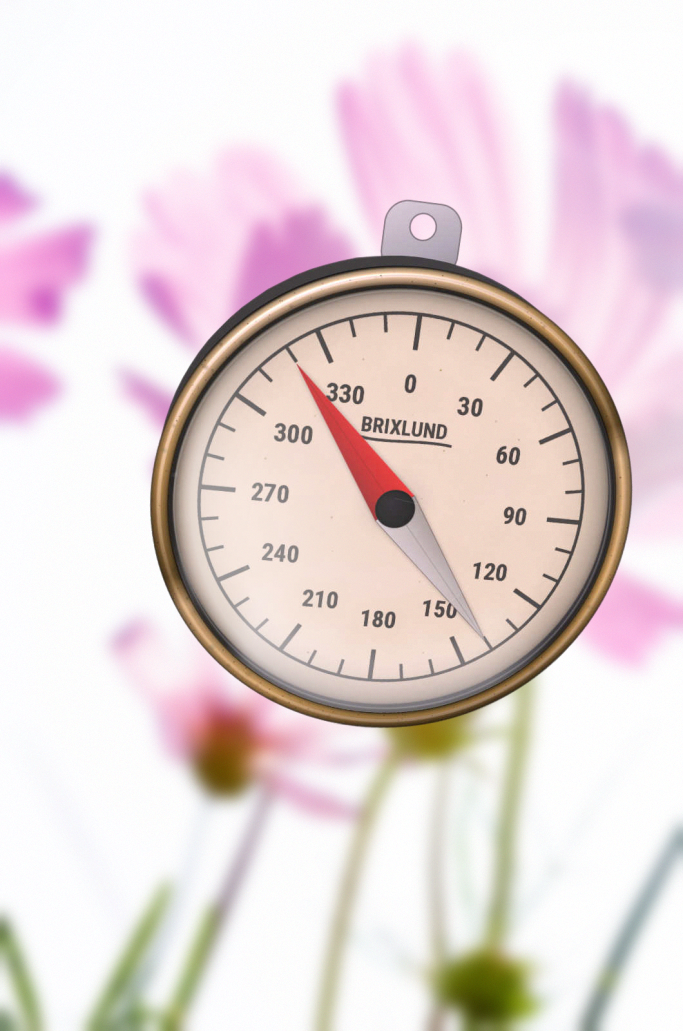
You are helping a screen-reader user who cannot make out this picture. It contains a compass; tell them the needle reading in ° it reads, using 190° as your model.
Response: 320°
